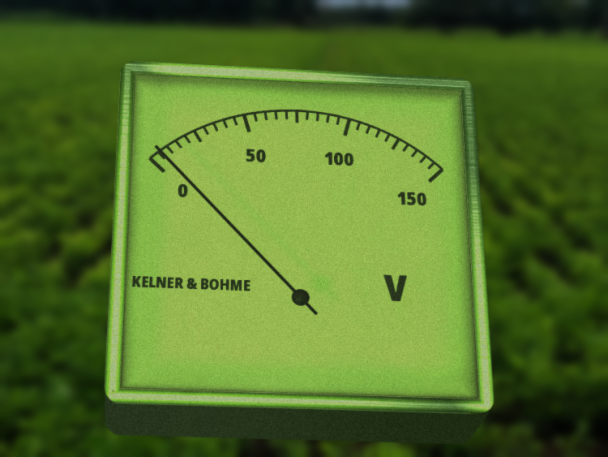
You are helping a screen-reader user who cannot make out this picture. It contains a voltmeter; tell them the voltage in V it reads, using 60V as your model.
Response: 5V
